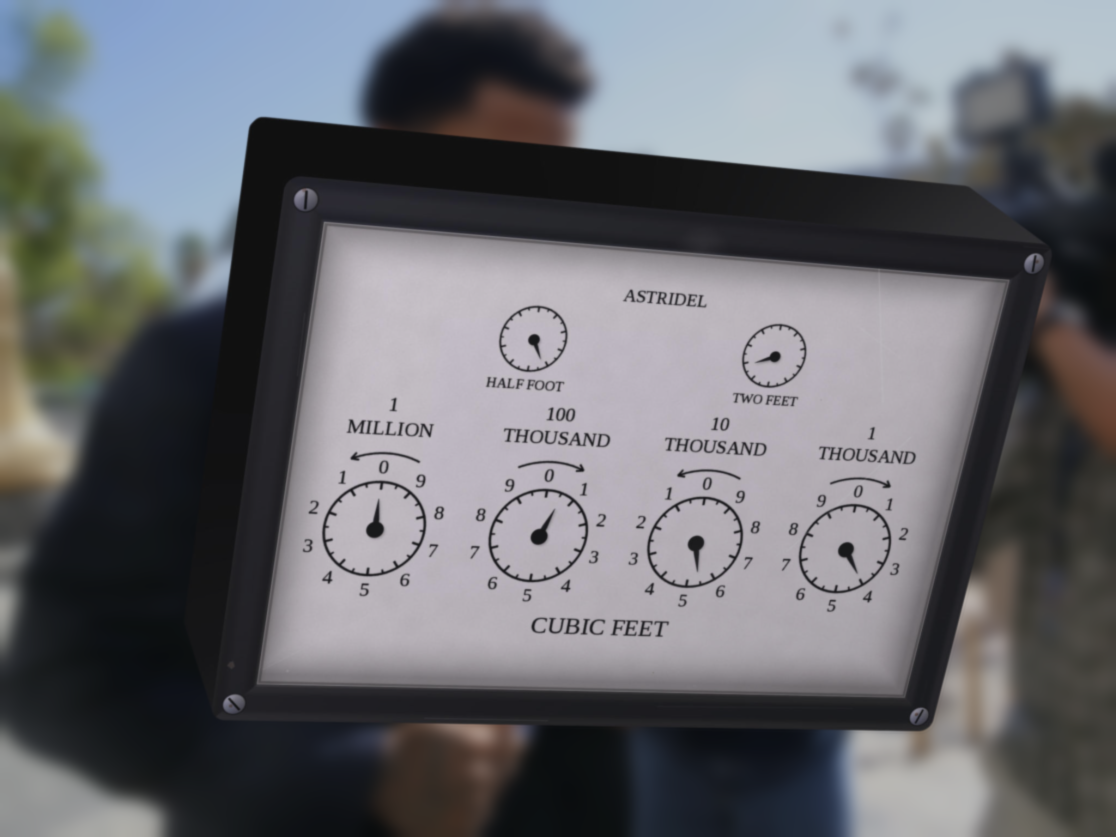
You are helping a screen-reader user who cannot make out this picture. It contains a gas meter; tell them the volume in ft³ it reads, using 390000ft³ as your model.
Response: 5400ft³
